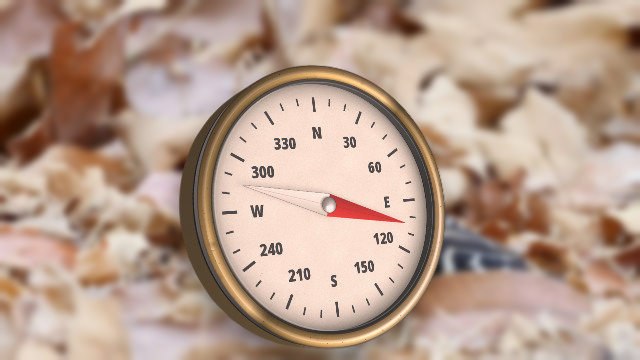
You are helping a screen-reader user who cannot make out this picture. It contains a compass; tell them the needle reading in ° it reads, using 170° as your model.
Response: 105°
